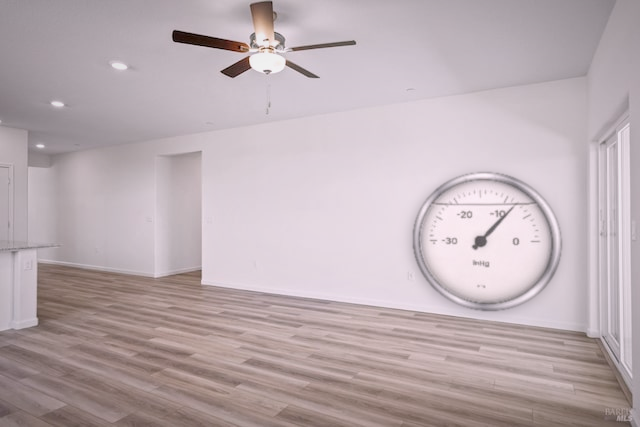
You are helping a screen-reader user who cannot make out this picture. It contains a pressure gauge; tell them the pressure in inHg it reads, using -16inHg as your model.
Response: -8inHg
